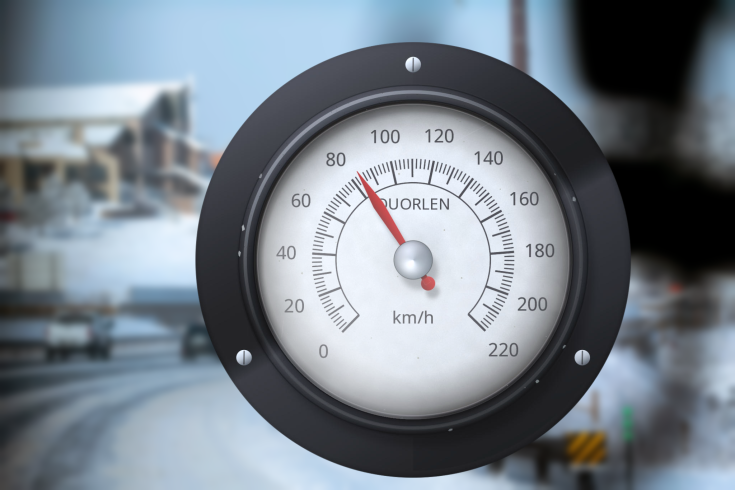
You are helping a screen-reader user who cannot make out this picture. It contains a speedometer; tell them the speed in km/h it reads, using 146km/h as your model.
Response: 84km/h
